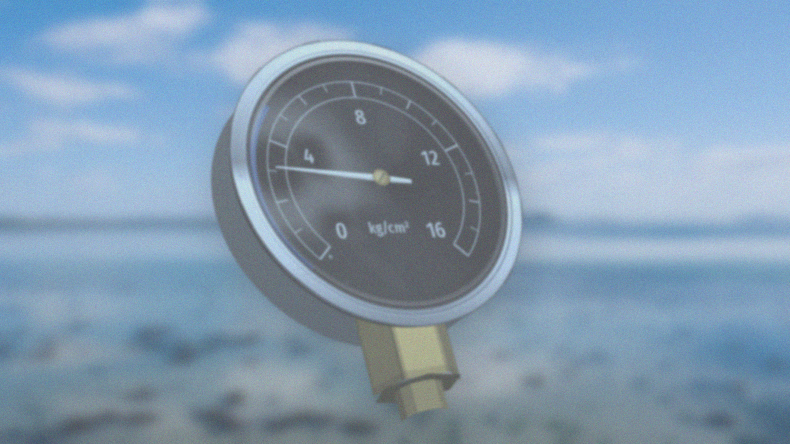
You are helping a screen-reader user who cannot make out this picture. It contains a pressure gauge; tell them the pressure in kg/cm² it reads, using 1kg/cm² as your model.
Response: 3kg/cm²
